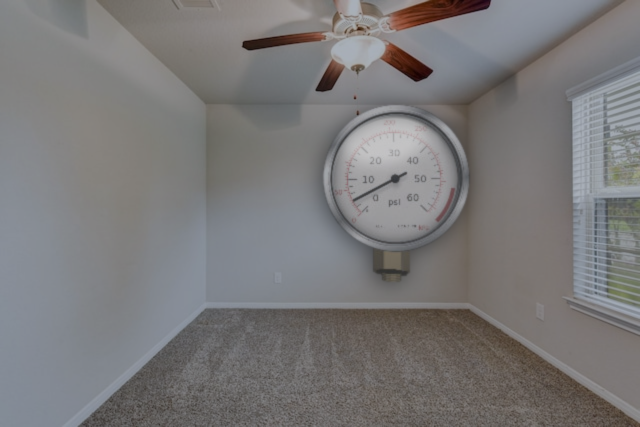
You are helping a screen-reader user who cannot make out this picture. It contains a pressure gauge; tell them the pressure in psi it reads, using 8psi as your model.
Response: 4psi
